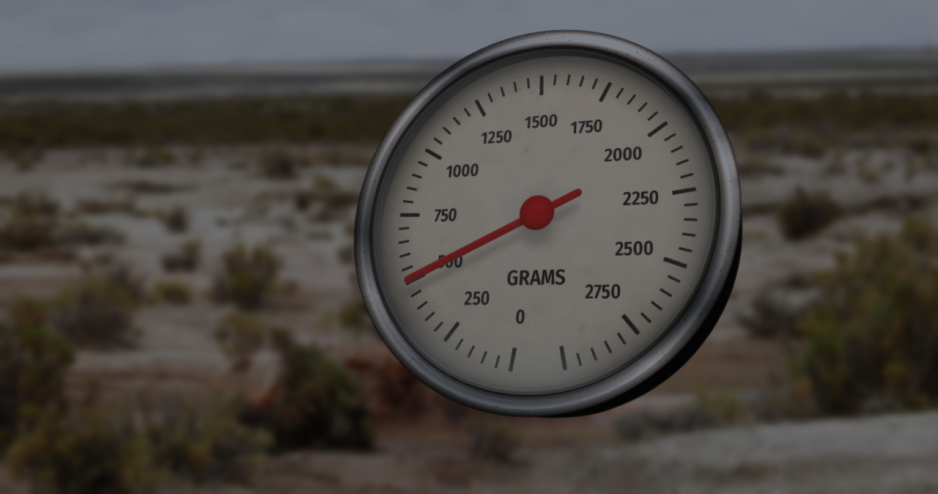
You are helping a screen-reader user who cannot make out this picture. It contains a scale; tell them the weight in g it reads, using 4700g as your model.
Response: 500g
